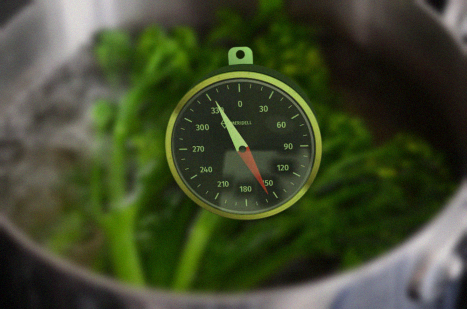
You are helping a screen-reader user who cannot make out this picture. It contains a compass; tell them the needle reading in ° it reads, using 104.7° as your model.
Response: 155°
